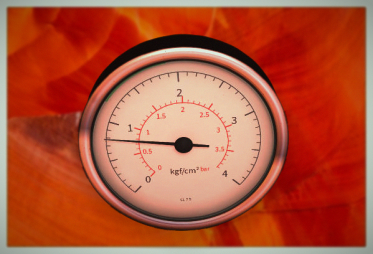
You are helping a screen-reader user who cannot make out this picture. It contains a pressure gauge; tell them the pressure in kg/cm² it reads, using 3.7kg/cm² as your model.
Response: 0.8kg/cm²
